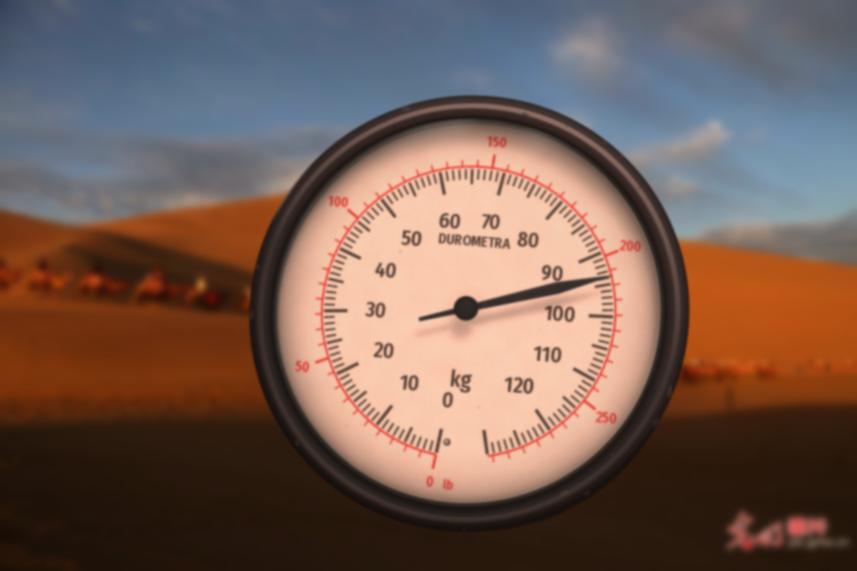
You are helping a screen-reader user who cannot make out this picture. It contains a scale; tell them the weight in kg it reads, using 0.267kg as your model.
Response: 94kg
